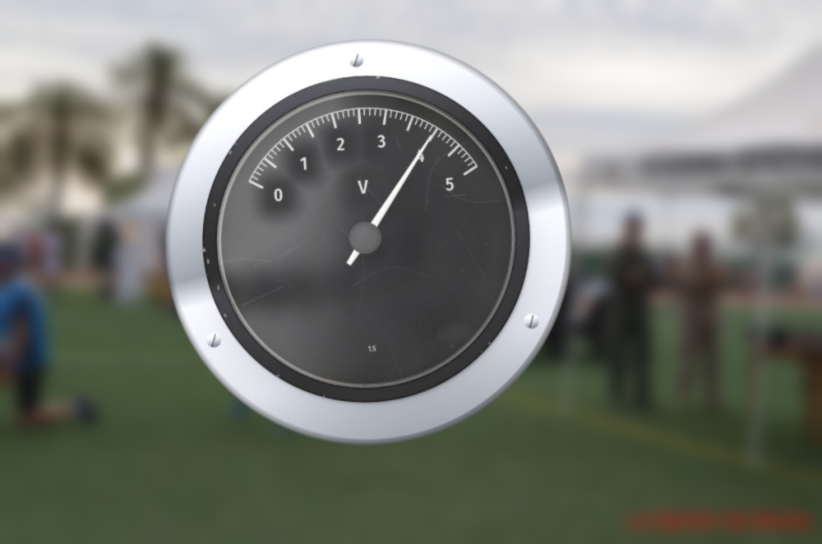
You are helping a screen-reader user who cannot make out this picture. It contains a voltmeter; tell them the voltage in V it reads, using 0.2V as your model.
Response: 4V
